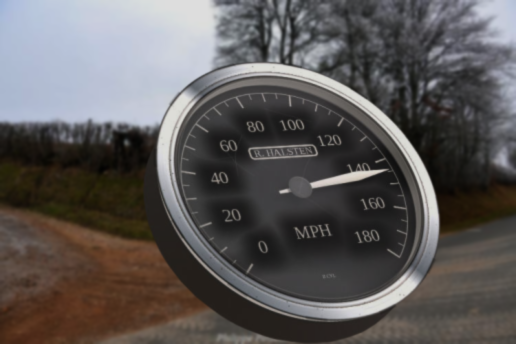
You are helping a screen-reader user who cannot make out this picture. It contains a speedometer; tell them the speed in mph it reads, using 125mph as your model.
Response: 145mph
